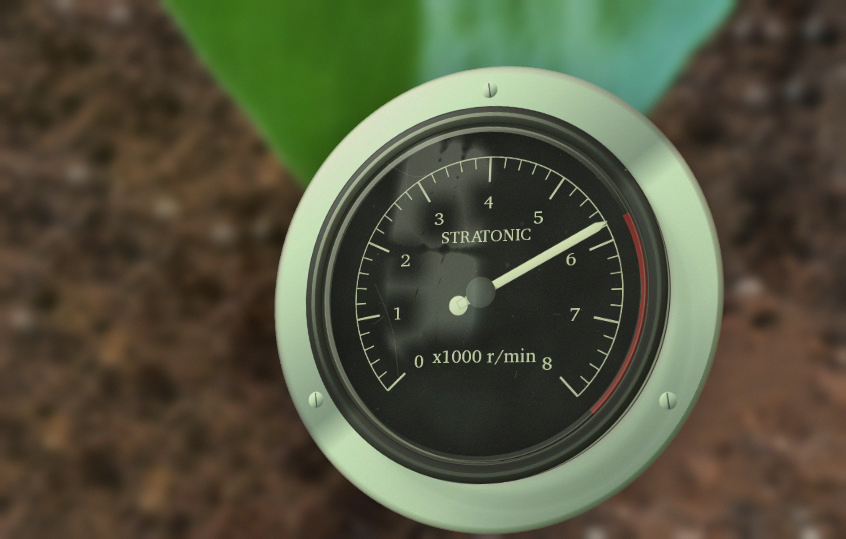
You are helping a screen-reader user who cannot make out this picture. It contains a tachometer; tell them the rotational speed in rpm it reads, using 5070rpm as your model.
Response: 5800rpm
